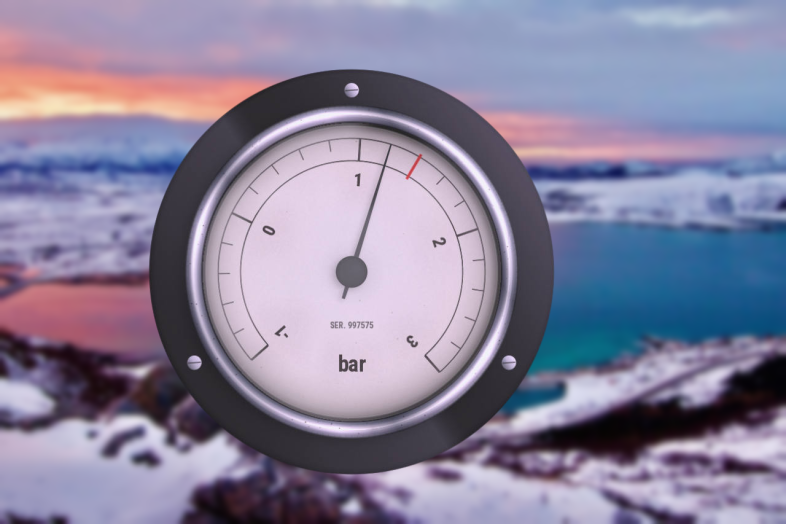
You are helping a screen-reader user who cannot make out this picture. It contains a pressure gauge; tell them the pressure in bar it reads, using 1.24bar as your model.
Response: 1.2bar
